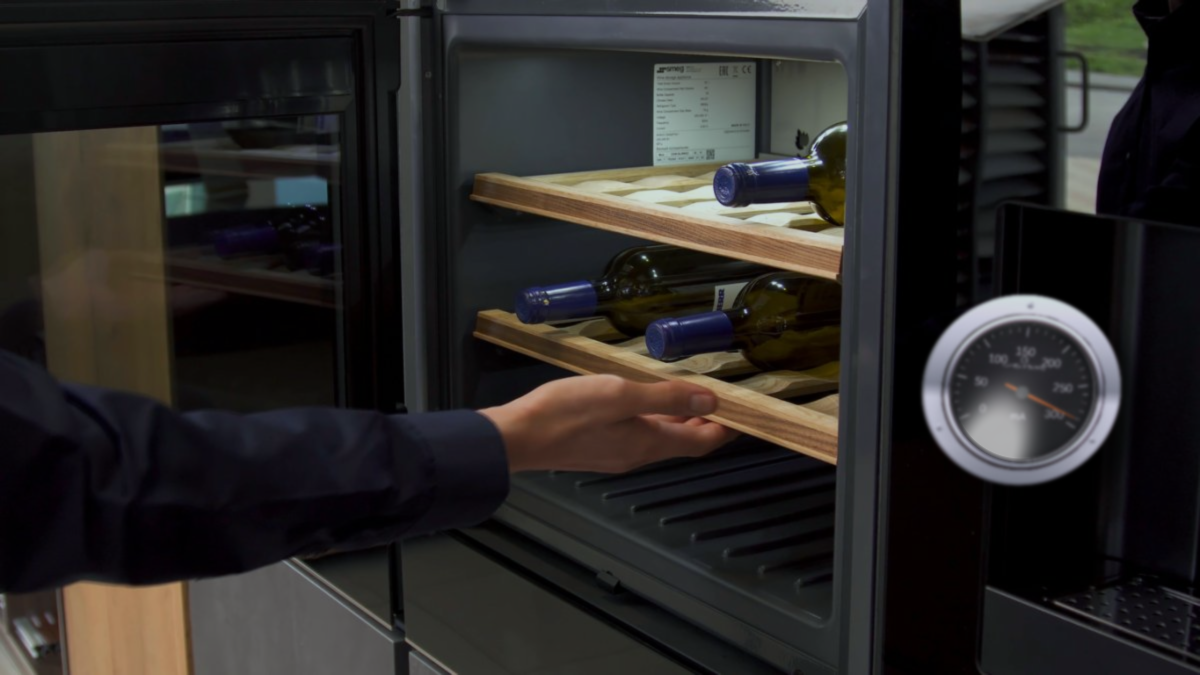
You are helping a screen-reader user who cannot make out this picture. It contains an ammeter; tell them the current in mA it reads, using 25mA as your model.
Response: 290mA
